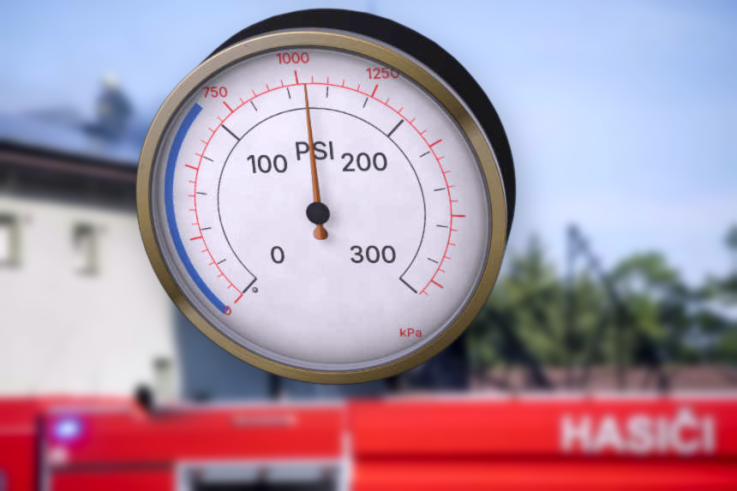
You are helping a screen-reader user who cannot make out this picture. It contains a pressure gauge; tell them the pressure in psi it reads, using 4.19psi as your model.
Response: 150psi
